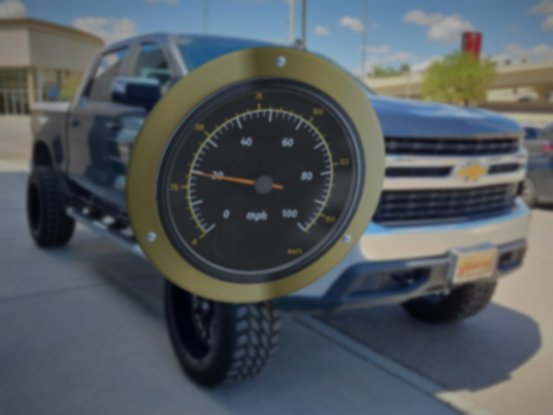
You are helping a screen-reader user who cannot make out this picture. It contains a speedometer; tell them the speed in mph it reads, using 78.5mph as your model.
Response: 20mph
